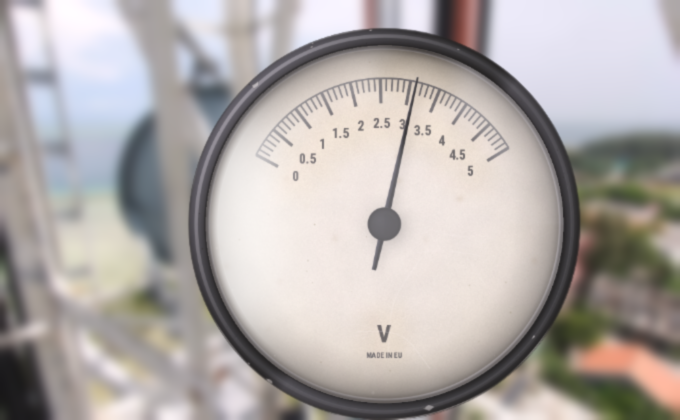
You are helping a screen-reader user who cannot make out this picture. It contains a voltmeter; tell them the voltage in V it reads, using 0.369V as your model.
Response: 3.1V
